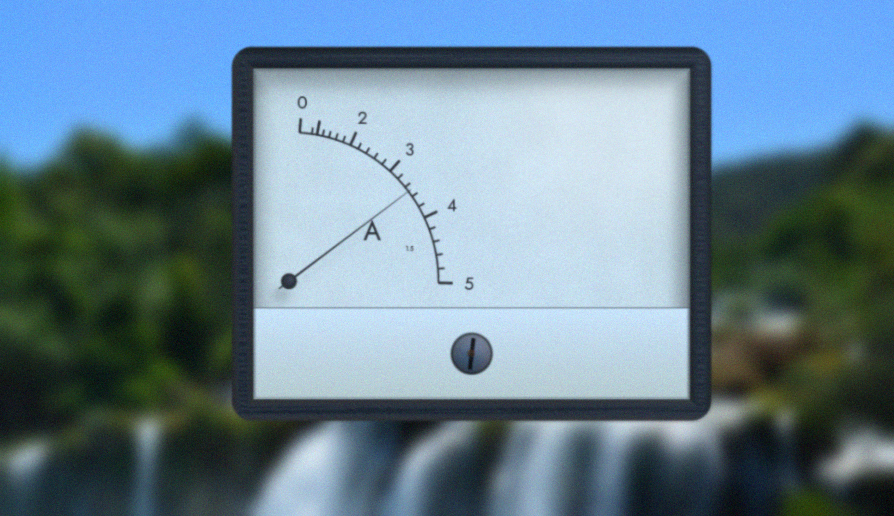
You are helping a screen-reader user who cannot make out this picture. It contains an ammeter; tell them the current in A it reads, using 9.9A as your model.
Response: 3.5A
